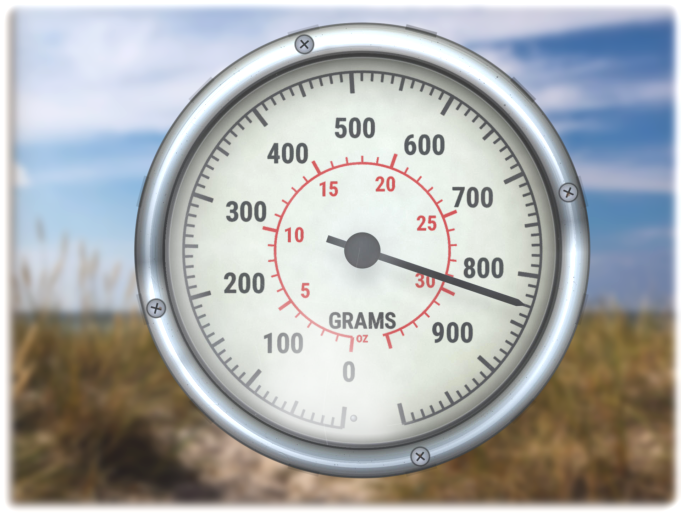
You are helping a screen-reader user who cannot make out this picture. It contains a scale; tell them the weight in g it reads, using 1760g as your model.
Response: 830g
